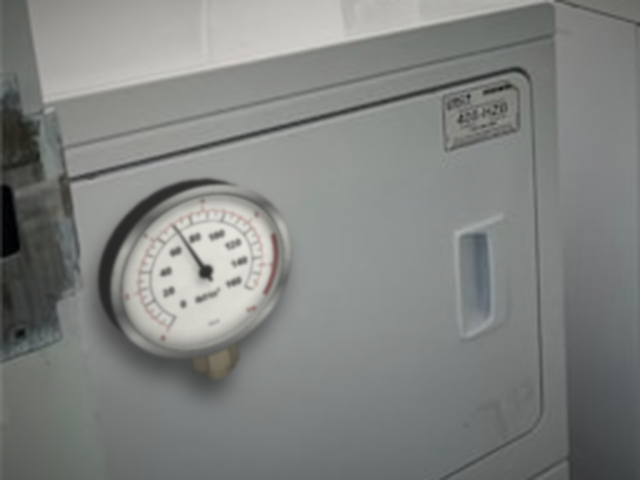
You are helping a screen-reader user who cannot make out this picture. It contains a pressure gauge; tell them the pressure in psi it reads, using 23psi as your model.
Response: 70psi
